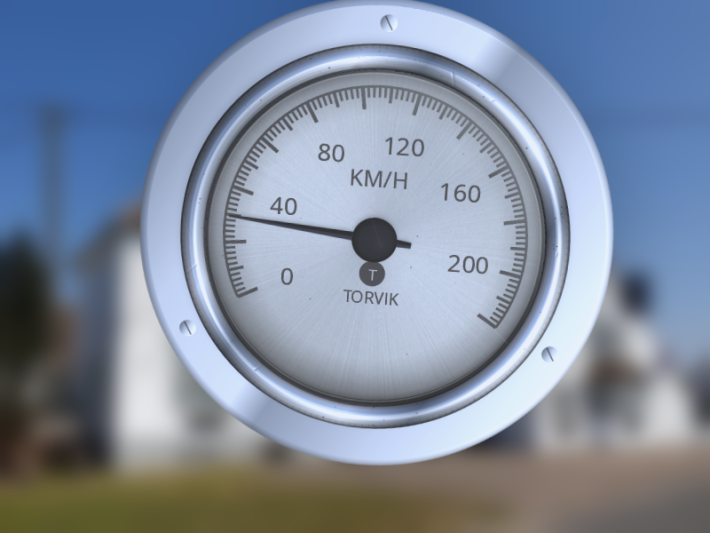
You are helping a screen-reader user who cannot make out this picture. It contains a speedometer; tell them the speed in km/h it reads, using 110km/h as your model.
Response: 30km/h
